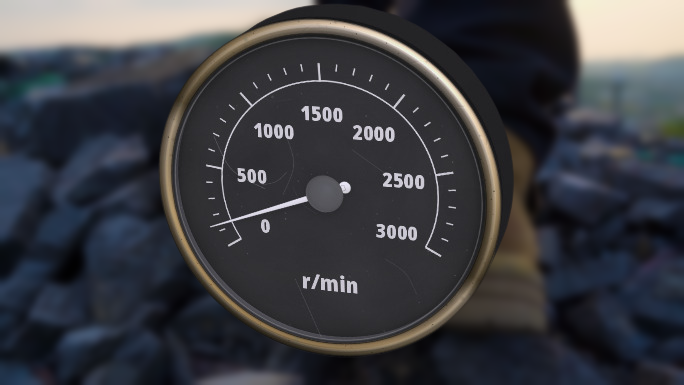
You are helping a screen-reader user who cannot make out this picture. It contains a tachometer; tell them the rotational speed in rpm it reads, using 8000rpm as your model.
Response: 150rpm
